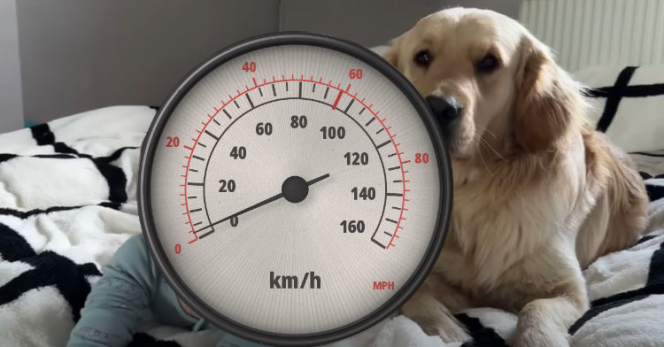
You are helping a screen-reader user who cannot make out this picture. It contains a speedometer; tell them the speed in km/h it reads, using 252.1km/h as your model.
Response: 2.5km/h
